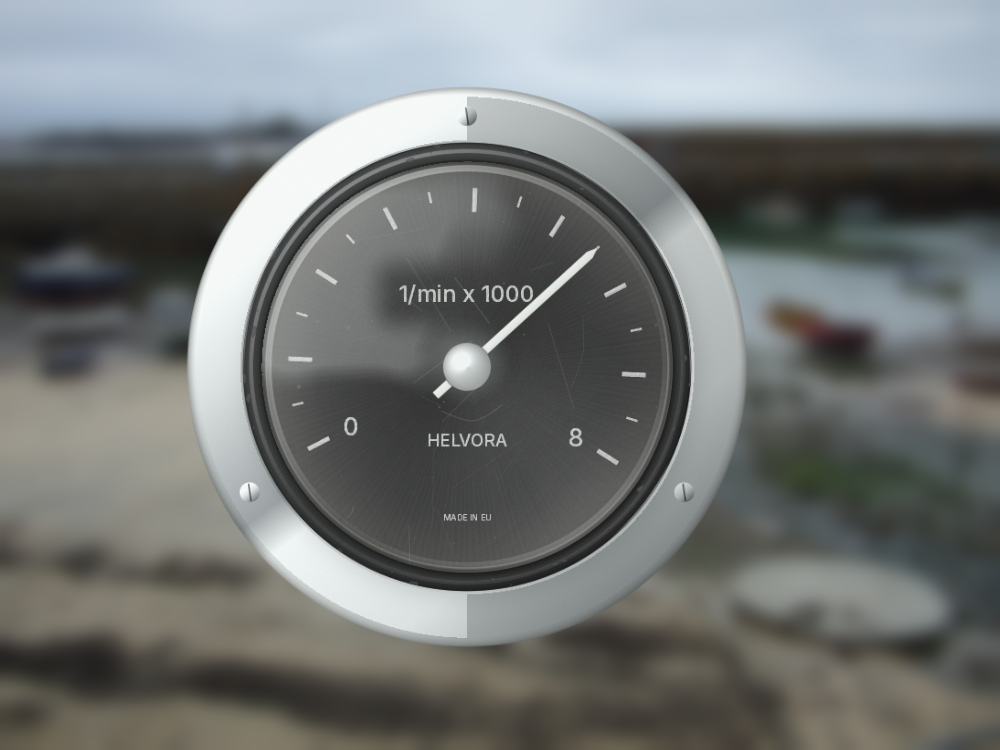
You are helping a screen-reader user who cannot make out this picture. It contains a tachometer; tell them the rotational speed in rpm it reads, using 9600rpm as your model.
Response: 5500rpm
